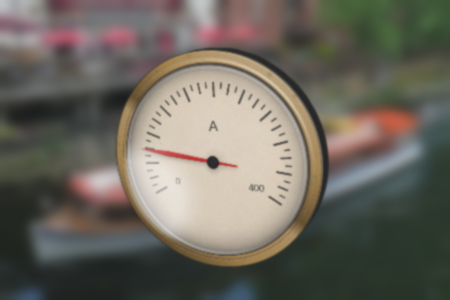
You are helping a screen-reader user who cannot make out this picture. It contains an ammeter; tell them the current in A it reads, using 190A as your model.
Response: 60A
